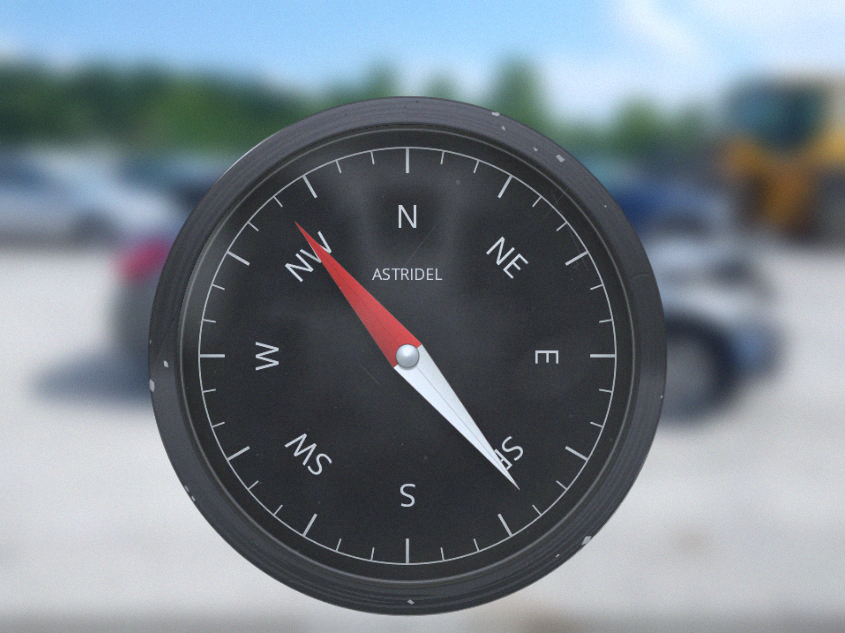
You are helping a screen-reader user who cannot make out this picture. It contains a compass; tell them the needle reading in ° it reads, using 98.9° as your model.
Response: 320°
